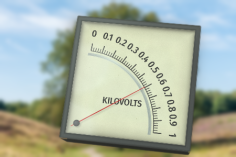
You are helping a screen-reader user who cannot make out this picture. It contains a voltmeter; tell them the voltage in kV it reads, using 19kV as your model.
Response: 0.6kV
